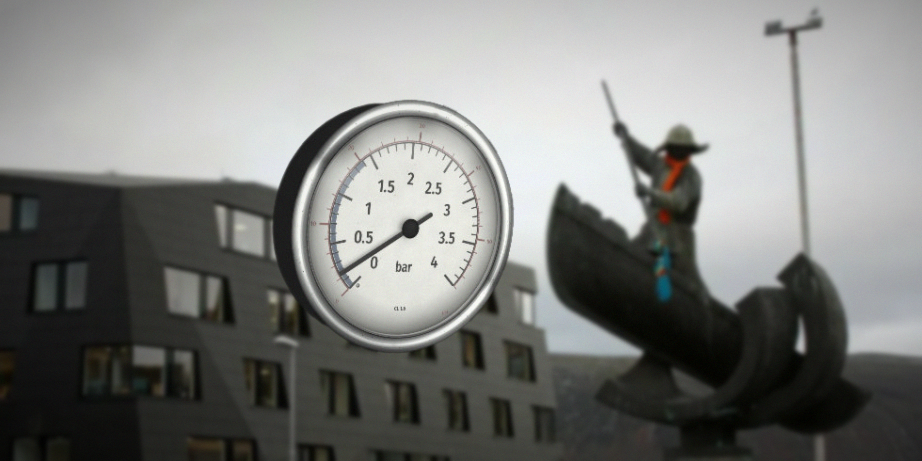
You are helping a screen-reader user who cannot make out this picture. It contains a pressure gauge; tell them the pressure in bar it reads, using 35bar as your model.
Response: 0.2bar
